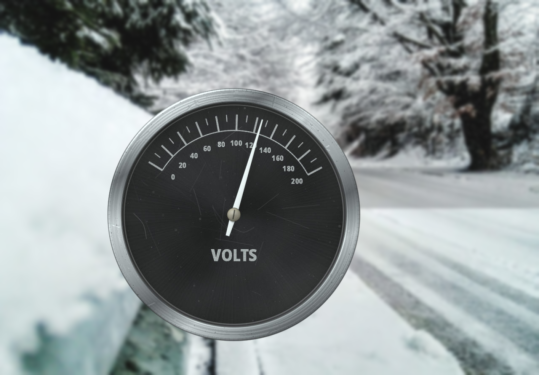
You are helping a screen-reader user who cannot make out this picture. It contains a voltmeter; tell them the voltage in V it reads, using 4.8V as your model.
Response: 125V
